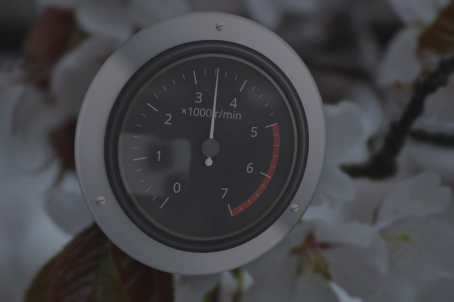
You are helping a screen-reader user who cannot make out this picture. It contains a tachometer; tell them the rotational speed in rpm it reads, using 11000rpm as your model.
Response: 3400rpm
